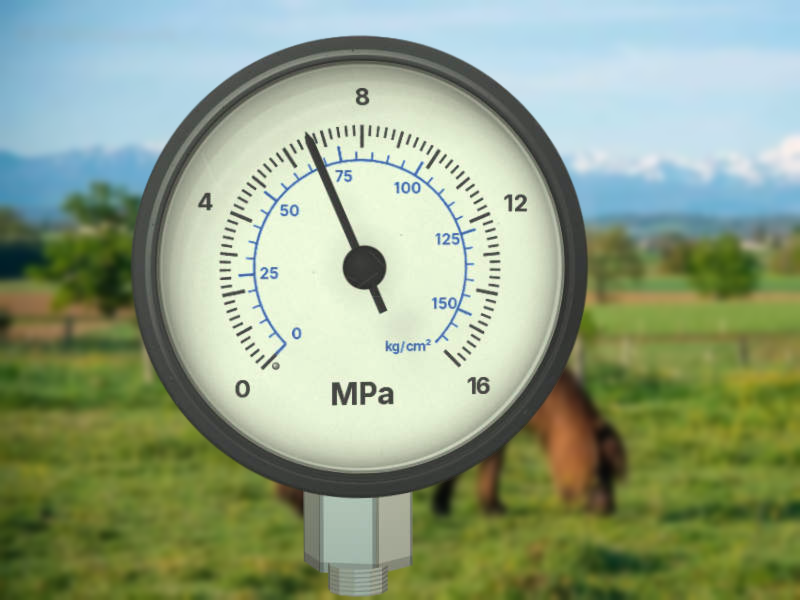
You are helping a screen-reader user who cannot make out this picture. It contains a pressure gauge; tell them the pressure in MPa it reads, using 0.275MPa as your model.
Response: 6.6MPa
